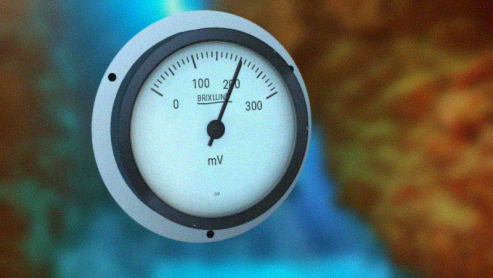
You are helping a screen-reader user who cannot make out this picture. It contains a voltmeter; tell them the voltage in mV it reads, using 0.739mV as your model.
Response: 200mV
